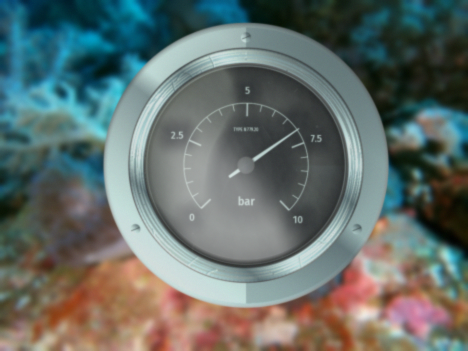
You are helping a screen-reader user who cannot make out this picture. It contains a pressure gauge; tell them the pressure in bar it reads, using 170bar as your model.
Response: 7bar
